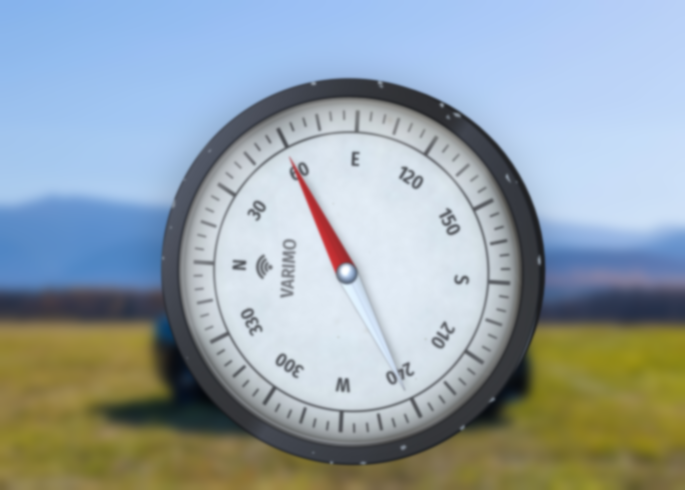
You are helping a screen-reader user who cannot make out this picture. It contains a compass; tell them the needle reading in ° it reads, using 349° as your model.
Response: 60°
